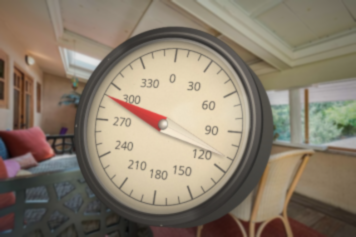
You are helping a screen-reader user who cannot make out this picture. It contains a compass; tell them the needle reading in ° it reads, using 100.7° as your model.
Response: 290°
